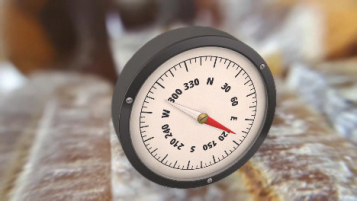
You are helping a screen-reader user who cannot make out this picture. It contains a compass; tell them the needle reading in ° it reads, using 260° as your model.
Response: 110°
